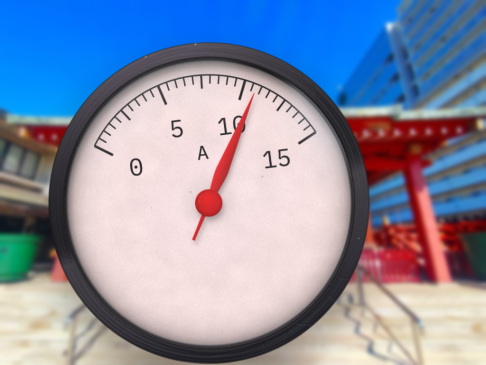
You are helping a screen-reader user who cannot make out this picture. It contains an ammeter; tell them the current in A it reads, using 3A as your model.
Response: 10.75A
